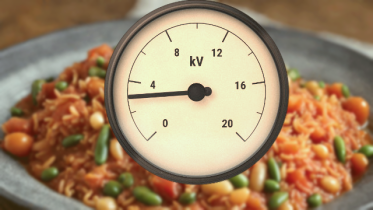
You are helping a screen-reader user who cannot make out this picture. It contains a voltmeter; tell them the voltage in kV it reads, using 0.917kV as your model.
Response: 3kV
